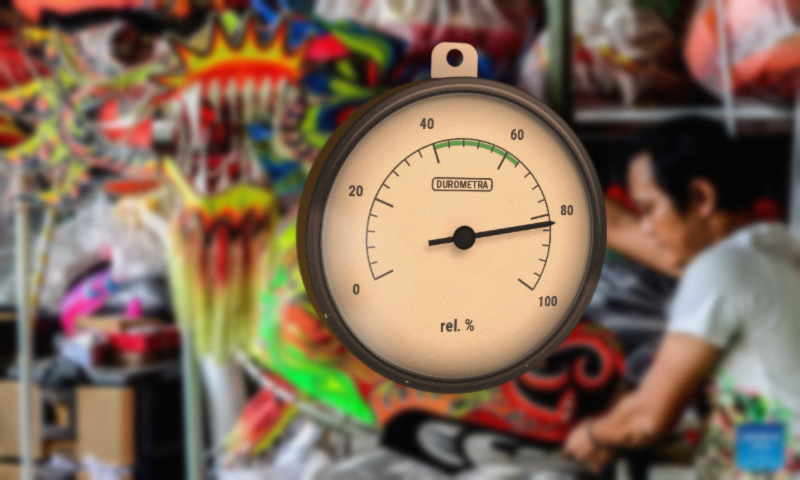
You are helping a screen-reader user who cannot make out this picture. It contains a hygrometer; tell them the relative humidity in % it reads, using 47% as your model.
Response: 82%
